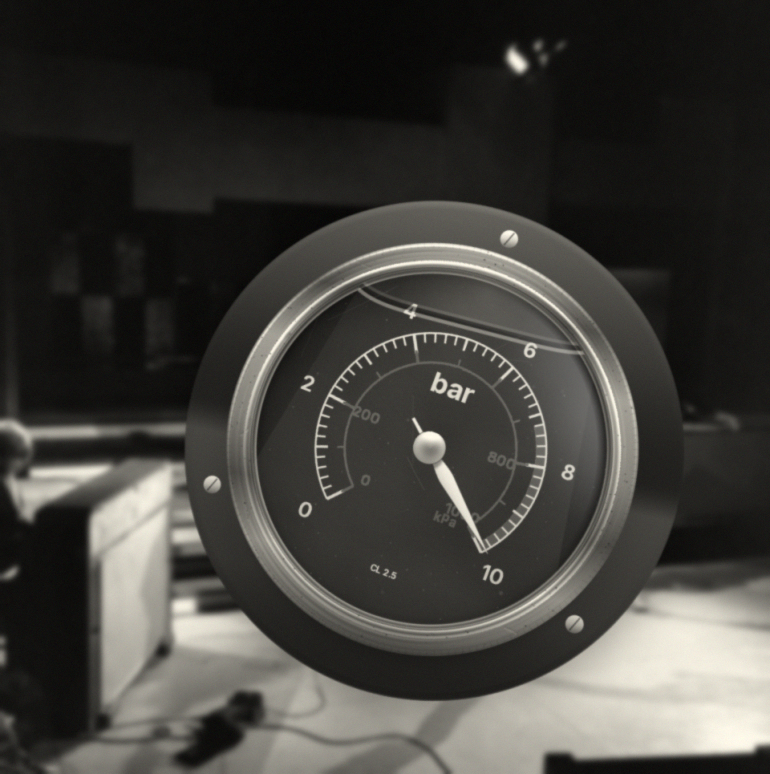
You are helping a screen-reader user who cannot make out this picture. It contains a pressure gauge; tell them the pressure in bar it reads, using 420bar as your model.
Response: 9.9bar
